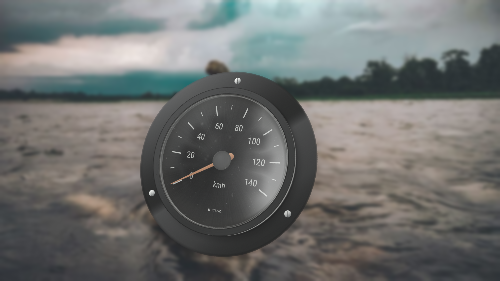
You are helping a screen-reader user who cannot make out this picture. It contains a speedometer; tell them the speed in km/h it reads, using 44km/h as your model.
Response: 0km/h
